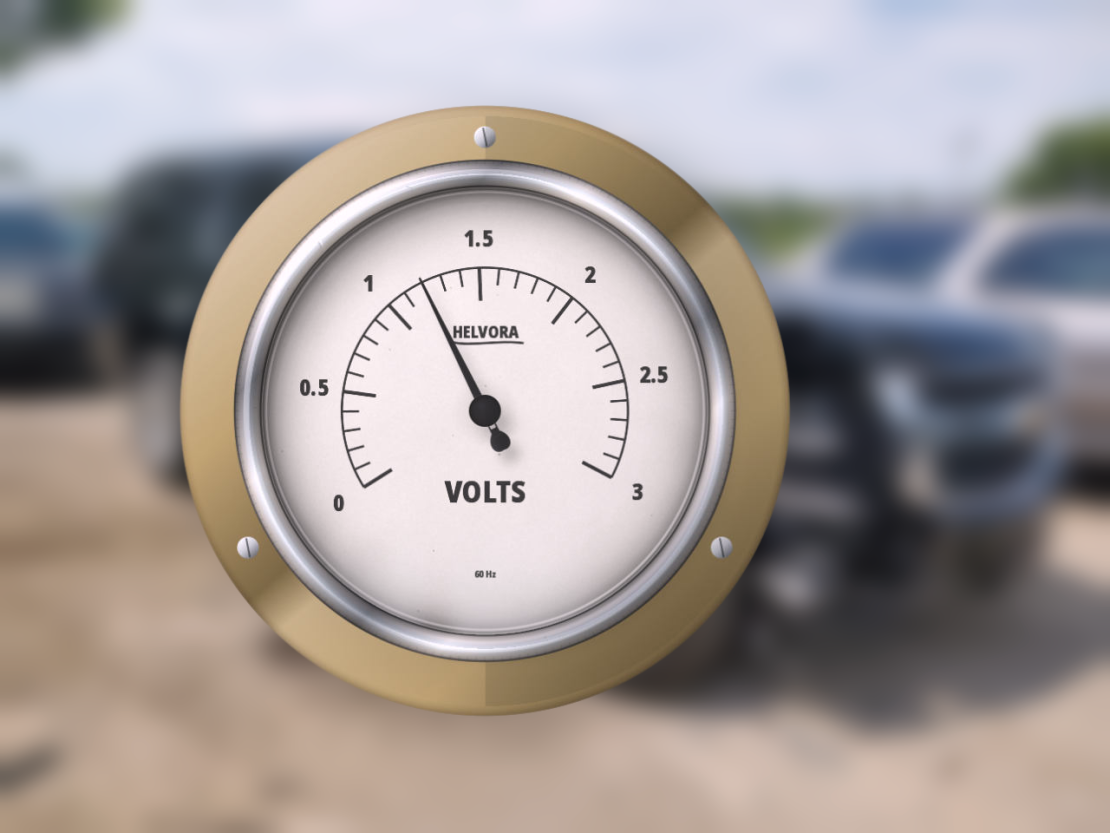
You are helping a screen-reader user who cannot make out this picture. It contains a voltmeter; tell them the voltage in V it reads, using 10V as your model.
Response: 1.2V
